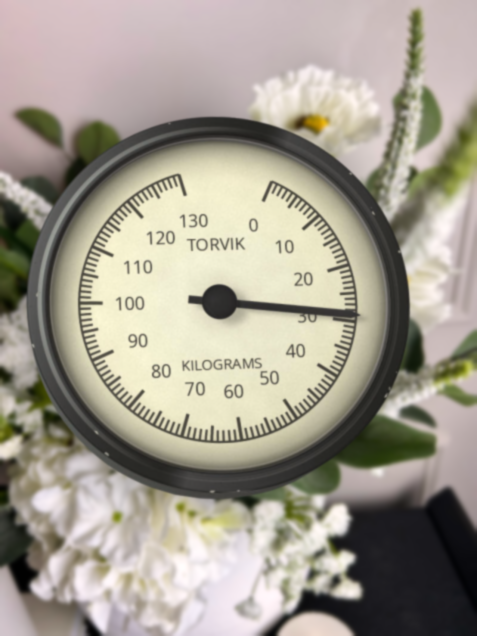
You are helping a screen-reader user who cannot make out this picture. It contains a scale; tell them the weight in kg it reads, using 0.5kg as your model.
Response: 29kg
